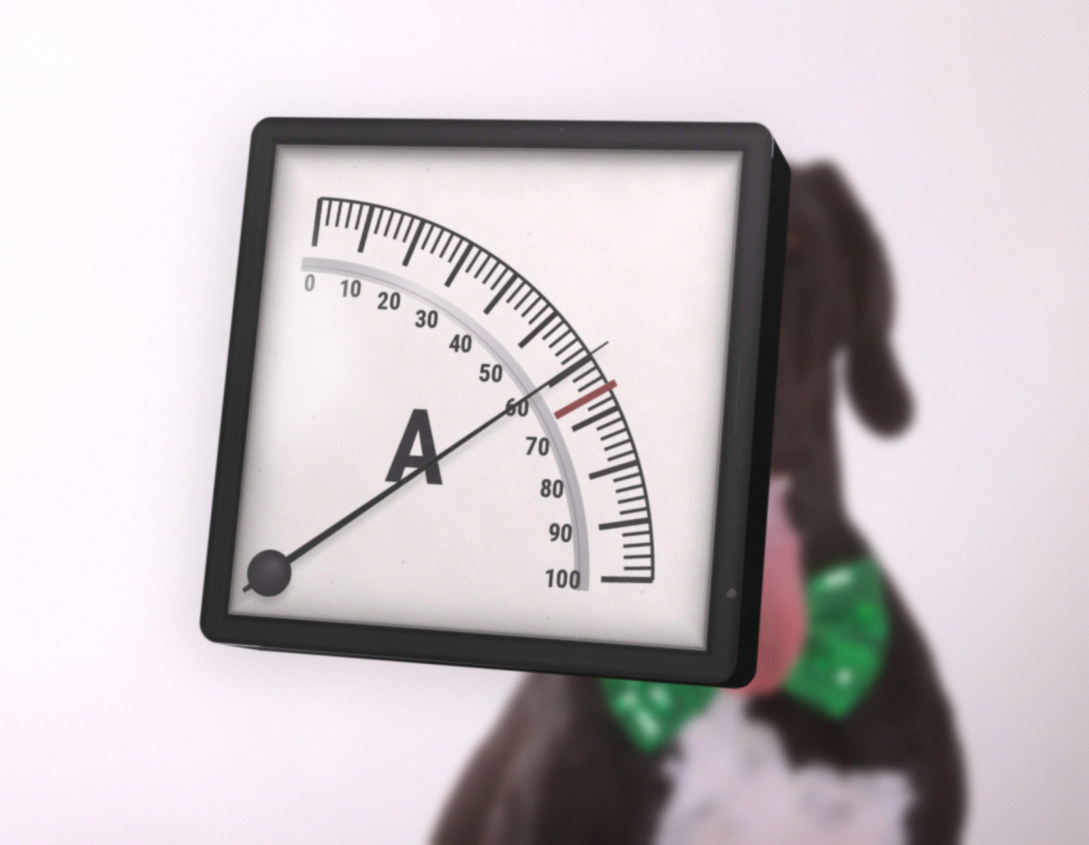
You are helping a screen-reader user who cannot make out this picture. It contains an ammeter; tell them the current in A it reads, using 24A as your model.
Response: 60A
